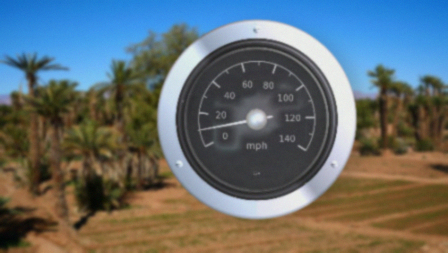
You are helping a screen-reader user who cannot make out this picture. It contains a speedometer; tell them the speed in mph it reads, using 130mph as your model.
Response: 10mph
